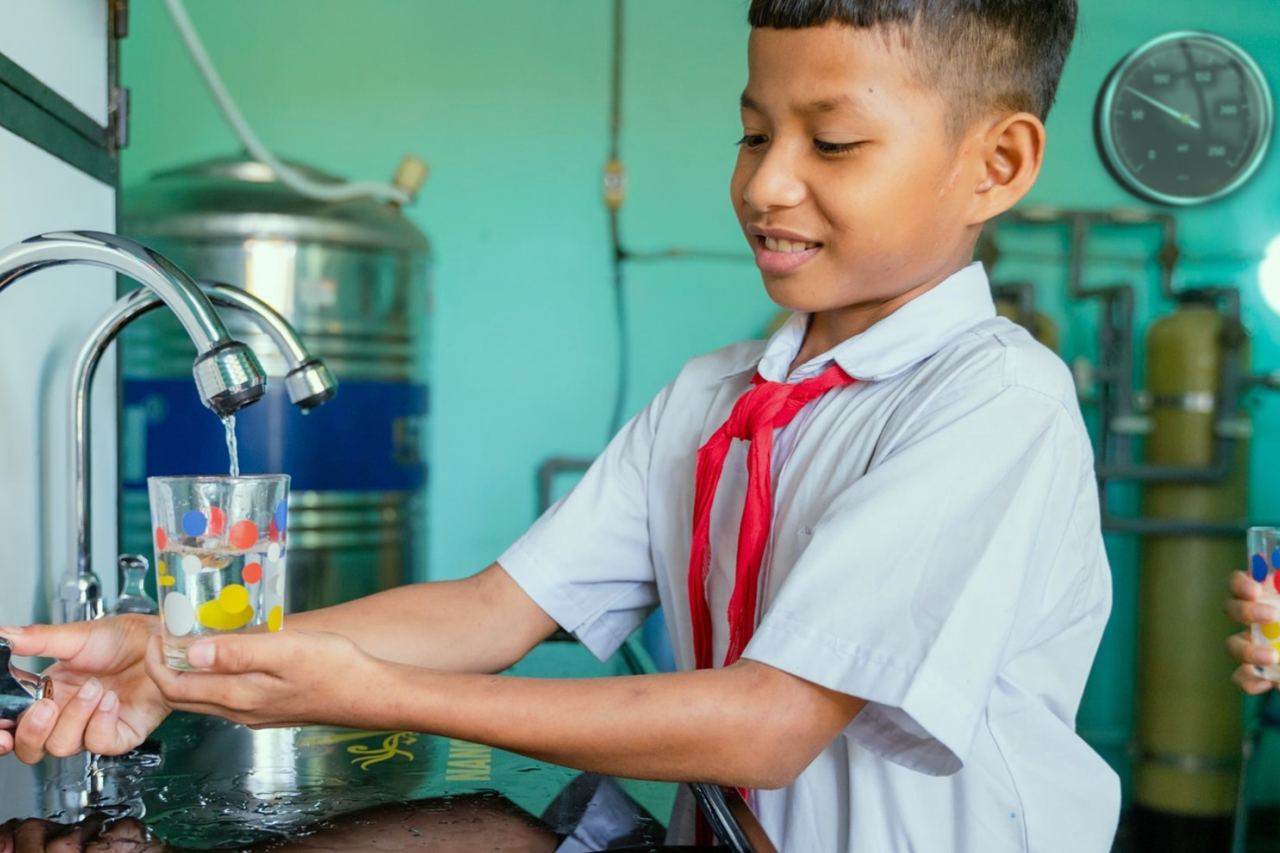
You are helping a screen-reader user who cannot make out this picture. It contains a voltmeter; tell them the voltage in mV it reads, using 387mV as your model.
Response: 70mV
